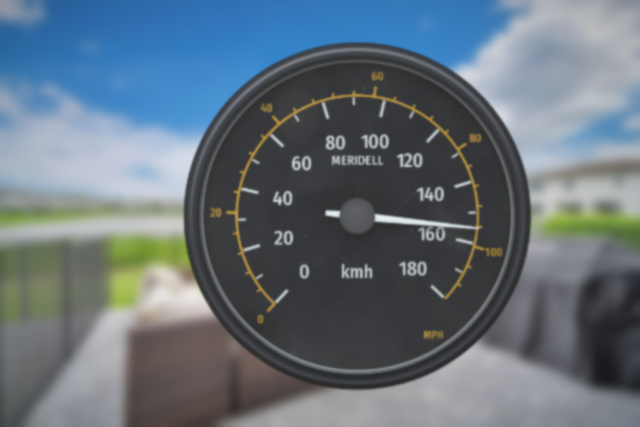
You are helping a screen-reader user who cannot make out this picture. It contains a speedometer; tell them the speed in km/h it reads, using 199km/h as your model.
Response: 155km/h
